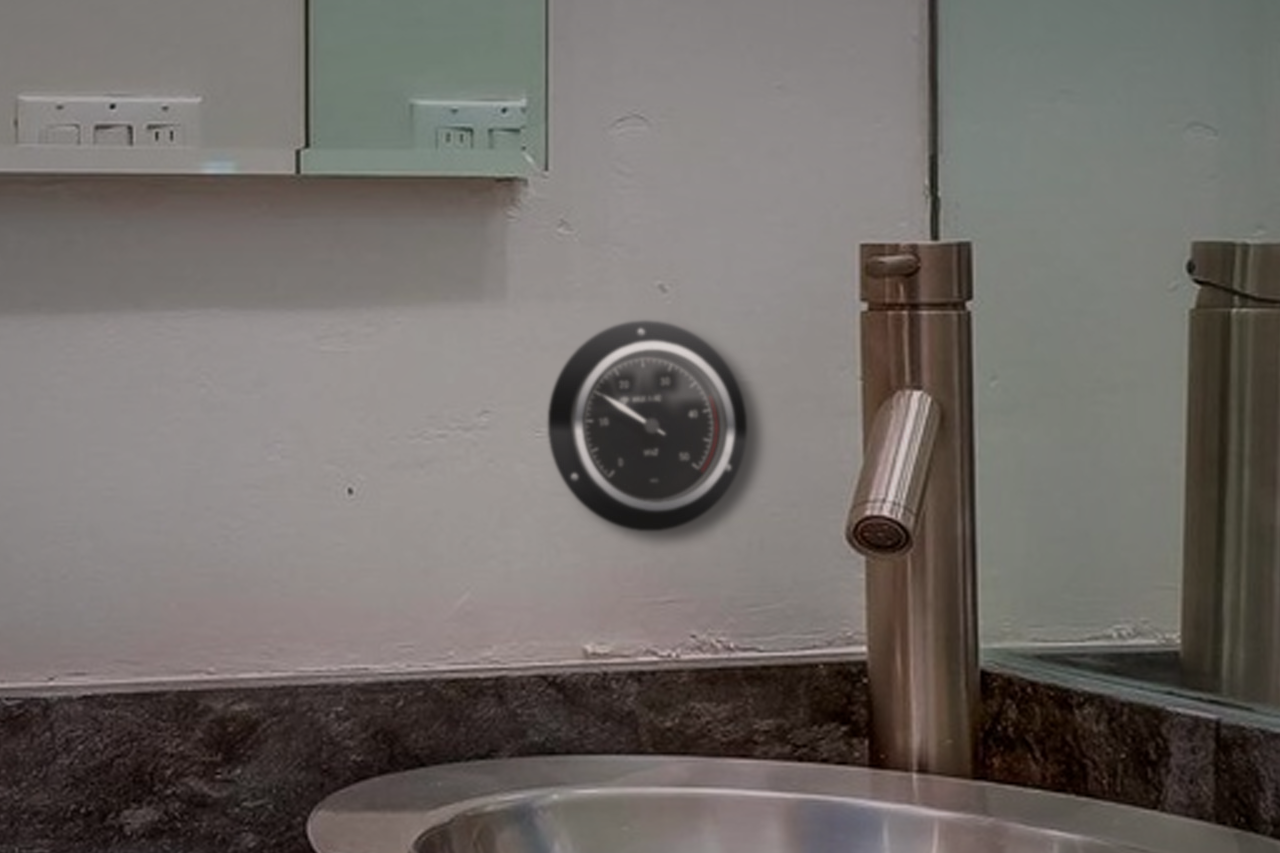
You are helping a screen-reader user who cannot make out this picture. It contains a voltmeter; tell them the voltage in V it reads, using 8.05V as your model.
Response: 15V
